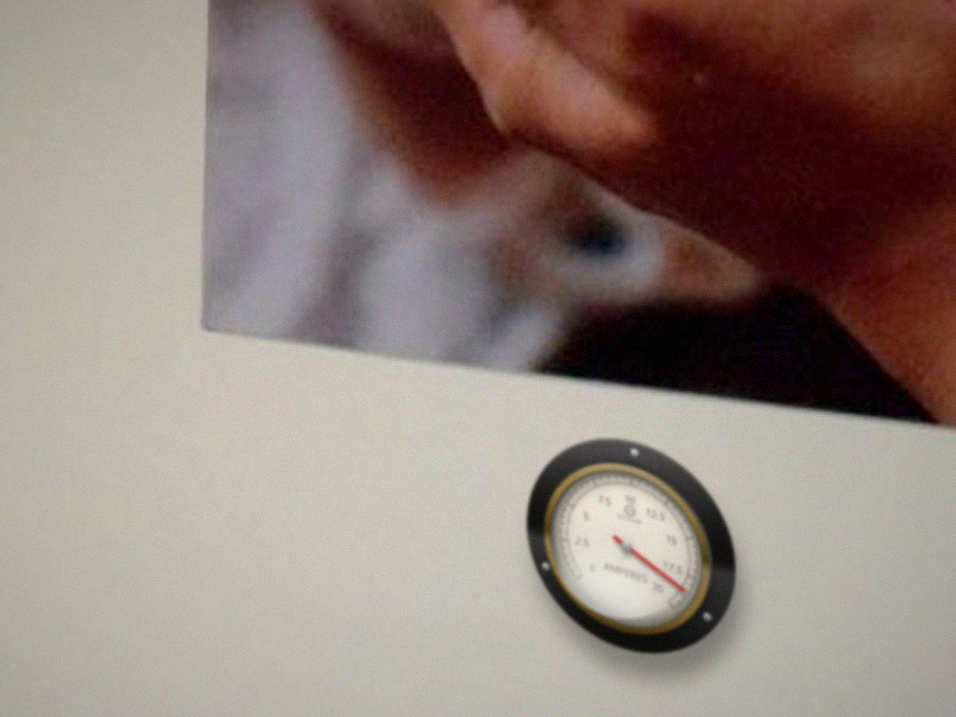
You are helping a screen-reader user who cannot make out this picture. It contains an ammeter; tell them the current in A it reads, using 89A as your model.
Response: 18.5A
